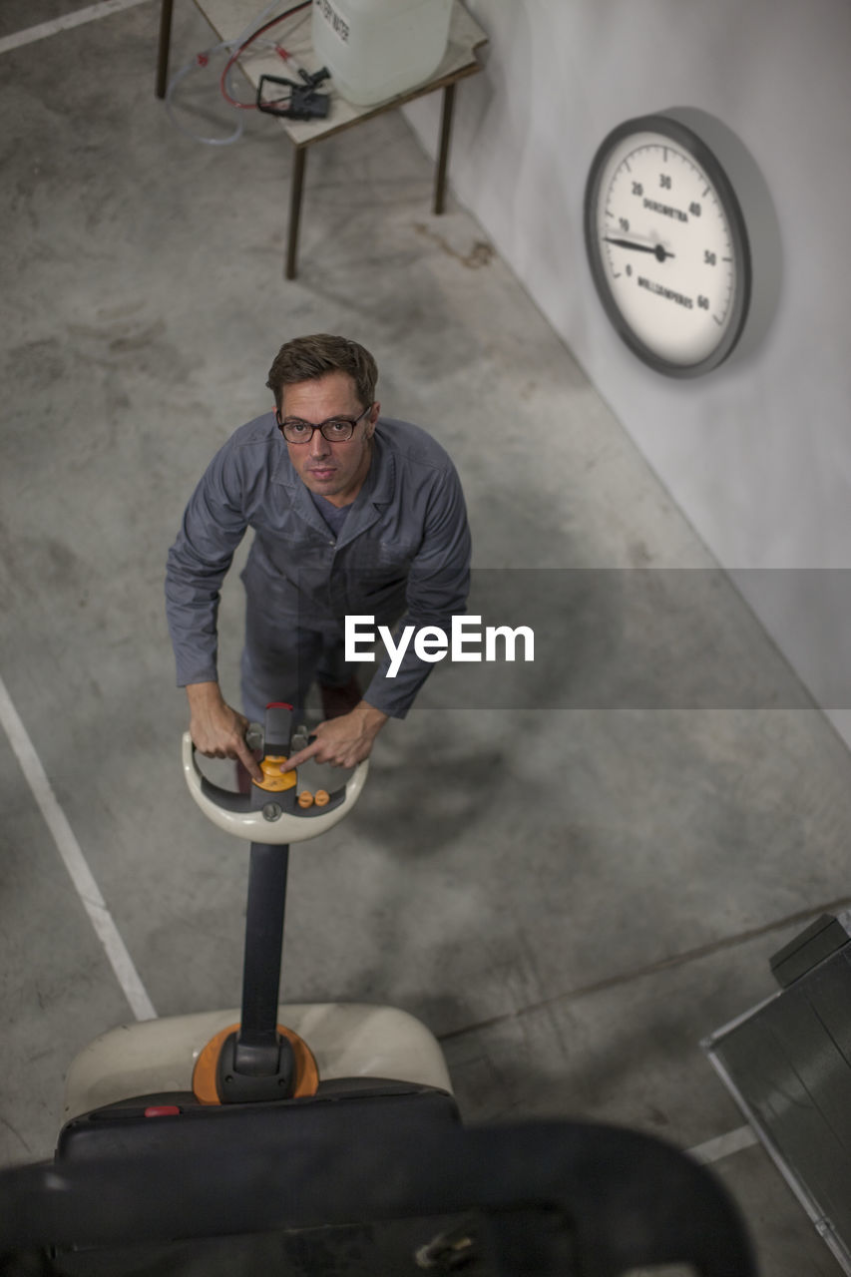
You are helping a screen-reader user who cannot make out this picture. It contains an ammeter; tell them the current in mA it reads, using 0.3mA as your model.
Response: 6mA
